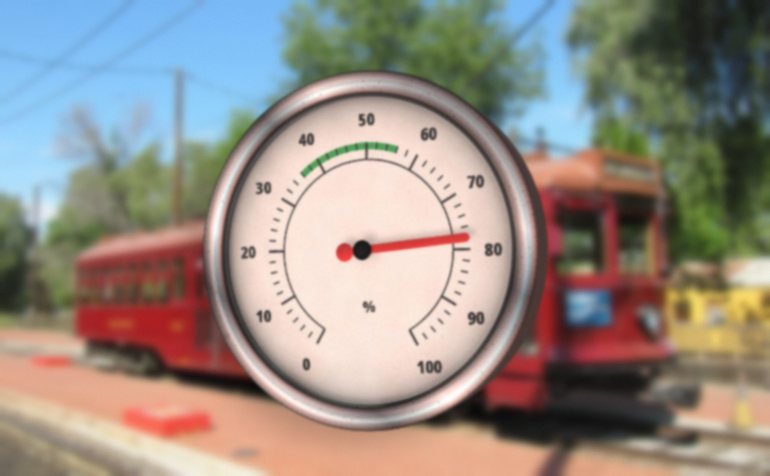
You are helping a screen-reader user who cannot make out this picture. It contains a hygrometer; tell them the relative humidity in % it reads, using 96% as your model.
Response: 78%
